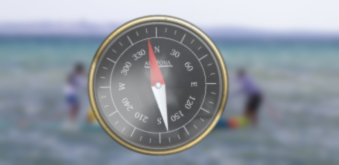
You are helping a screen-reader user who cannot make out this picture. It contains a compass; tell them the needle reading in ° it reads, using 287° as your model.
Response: 350°
